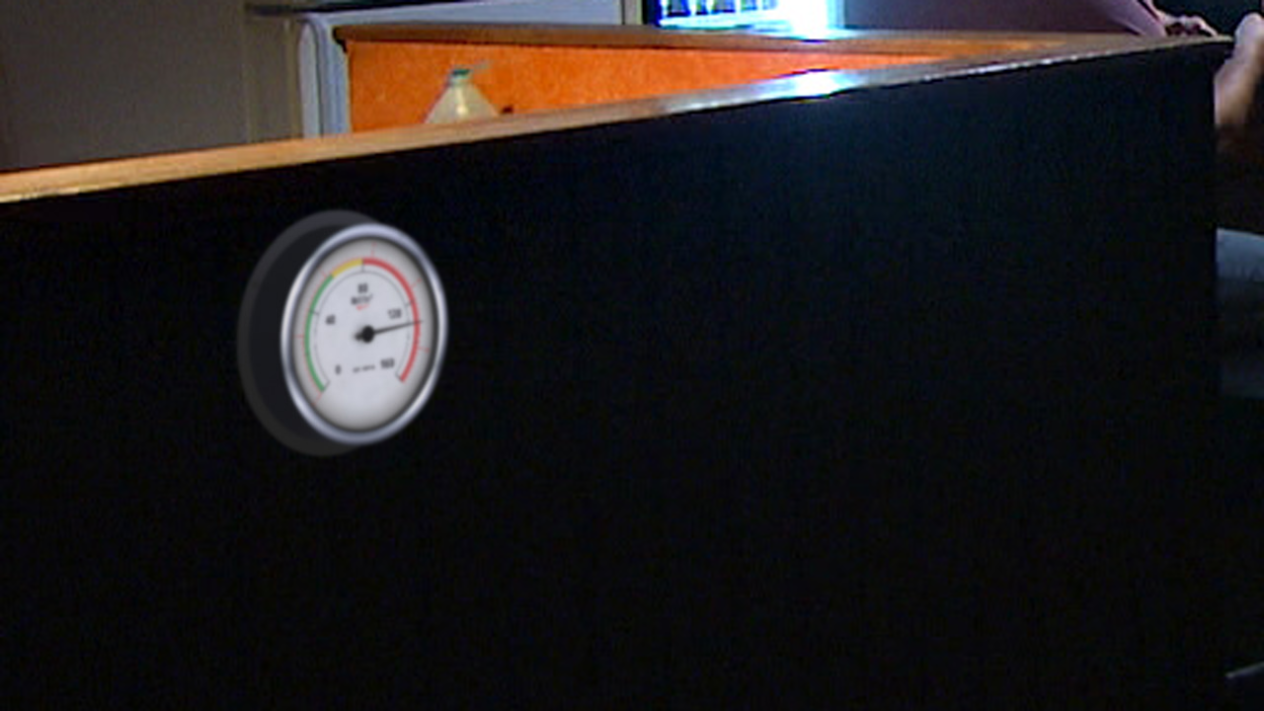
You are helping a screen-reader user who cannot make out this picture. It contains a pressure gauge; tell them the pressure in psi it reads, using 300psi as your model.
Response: 130psi
